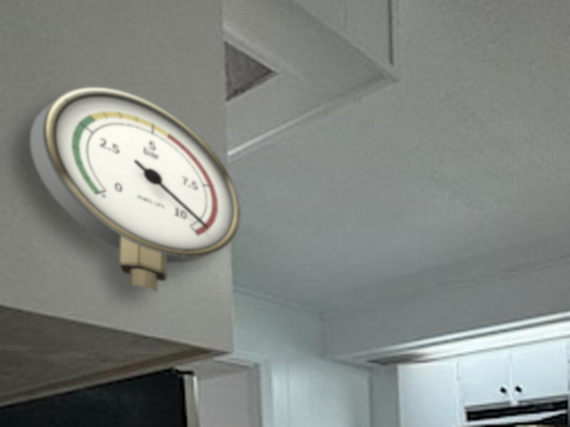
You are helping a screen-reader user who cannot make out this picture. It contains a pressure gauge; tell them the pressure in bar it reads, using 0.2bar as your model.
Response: 9.5bar
